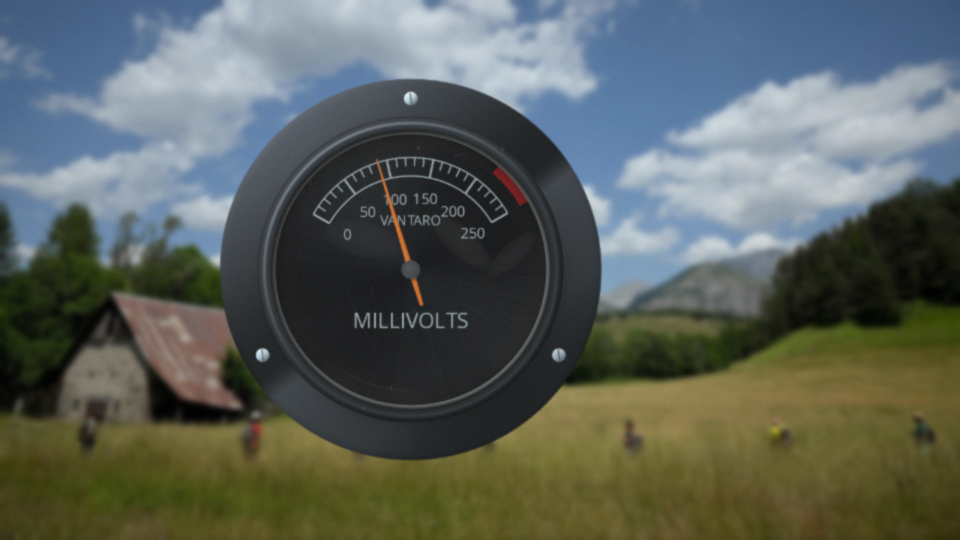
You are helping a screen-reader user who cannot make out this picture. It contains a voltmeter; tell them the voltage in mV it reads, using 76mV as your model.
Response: 90mV
